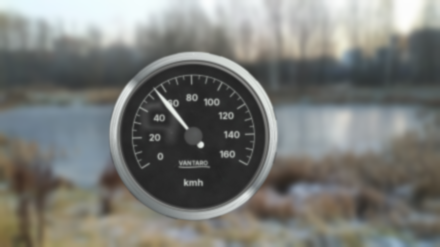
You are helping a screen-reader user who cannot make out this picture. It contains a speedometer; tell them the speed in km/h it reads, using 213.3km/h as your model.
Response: 55km/h
